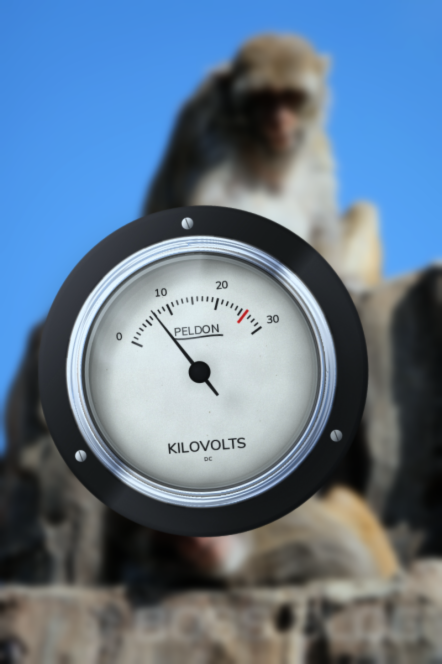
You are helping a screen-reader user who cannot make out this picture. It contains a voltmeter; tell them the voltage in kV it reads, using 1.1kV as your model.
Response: 7kV
